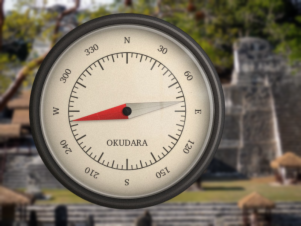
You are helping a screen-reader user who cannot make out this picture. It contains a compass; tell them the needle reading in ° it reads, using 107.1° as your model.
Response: 260°
